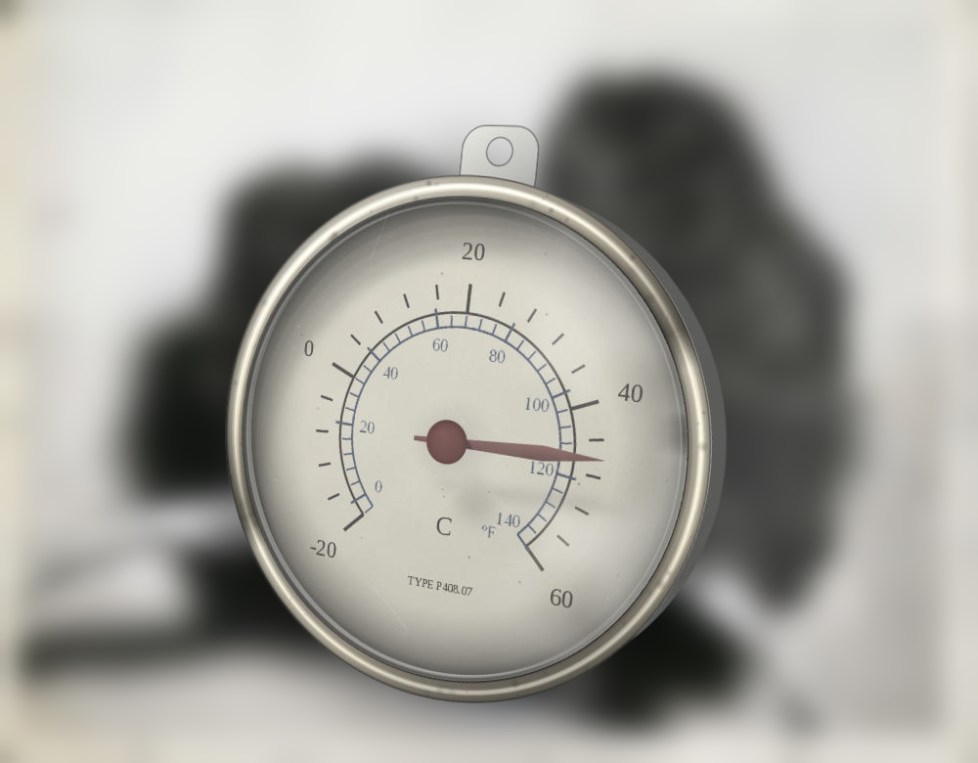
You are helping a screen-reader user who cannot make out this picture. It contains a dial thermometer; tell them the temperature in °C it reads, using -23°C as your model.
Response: 46°C
